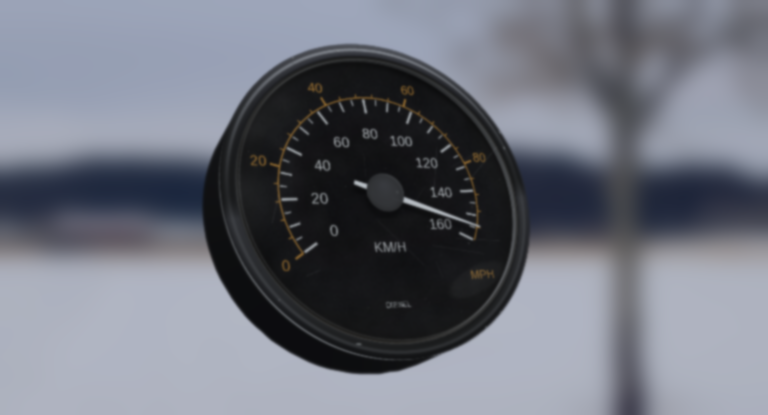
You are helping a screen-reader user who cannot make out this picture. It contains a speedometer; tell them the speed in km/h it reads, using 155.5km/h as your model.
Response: 155km/h
